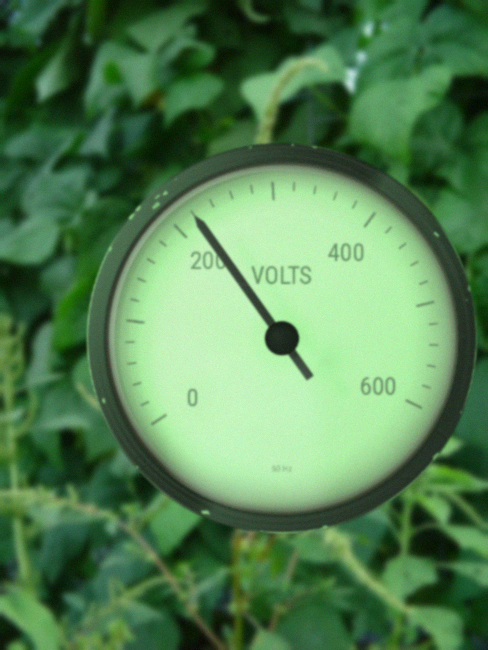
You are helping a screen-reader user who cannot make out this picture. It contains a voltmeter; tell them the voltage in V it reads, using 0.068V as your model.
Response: 220V
